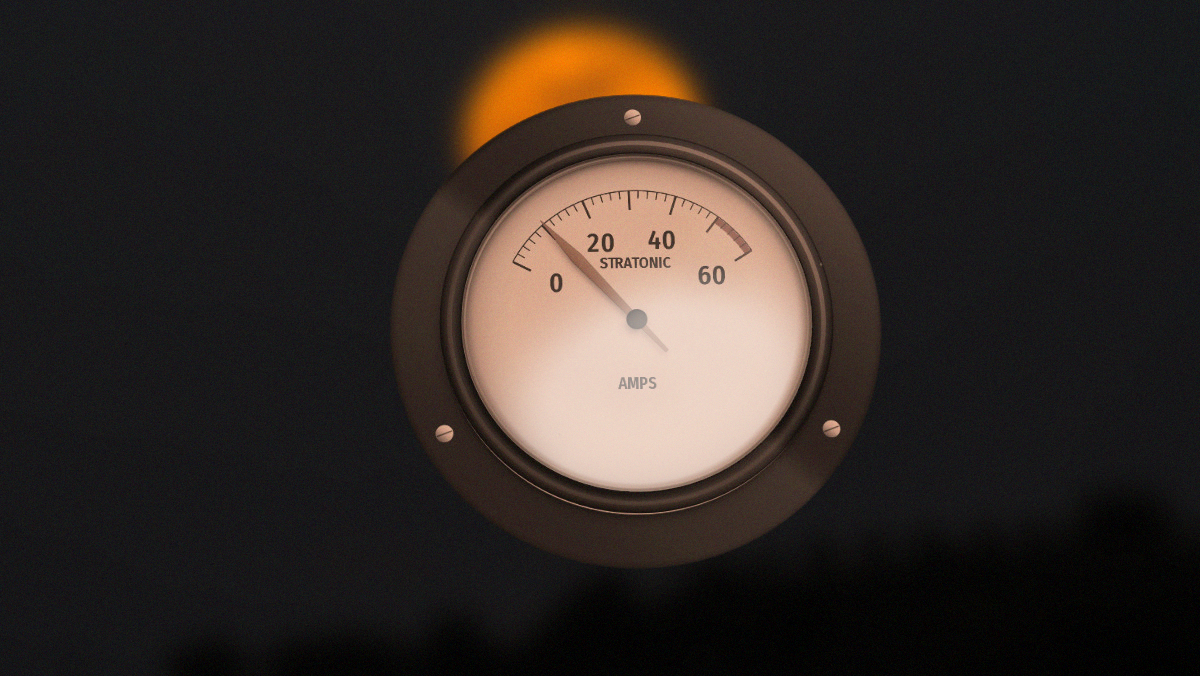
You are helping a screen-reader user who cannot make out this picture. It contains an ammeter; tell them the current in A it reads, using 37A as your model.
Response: 10A
